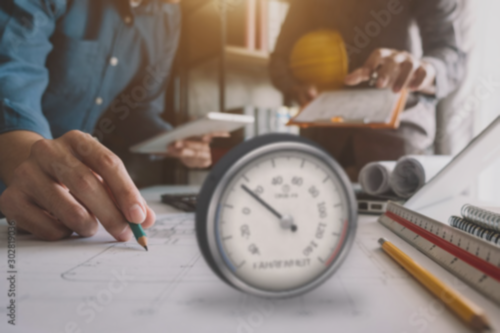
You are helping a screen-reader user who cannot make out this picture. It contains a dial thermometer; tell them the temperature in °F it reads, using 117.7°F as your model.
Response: 15°F
